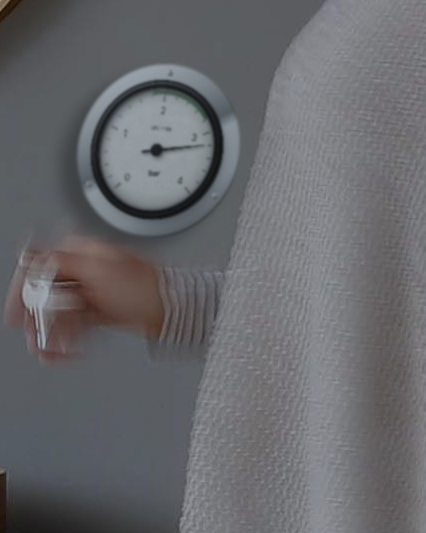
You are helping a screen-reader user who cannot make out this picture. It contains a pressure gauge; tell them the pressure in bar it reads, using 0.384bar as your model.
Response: 3.2bar
